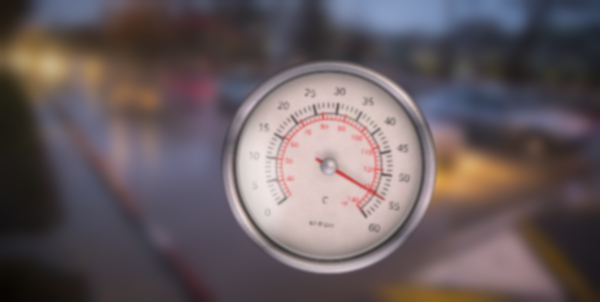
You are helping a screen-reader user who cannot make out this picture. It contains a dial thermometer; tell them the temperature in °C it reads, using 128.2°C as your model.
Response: 55°C
